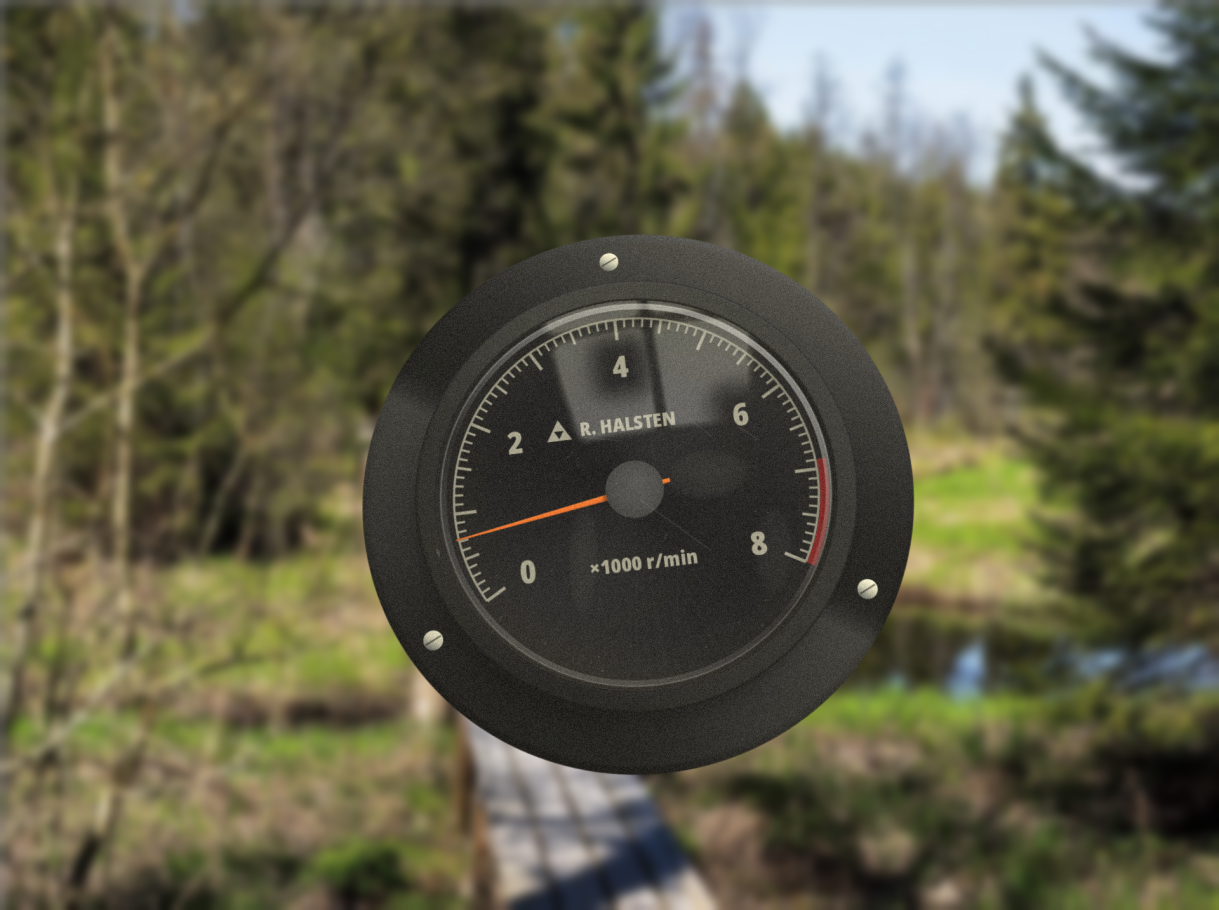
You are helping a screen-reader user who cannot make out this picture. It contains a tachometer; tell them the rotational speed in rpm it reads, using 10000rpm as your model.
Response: 700rpm
